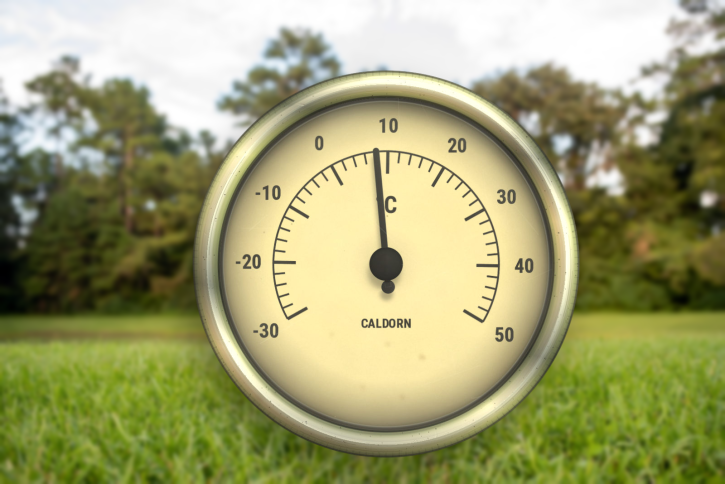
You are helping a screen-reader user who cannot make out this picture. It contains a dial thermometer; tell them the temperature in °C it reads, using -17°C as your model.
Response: 8°C
